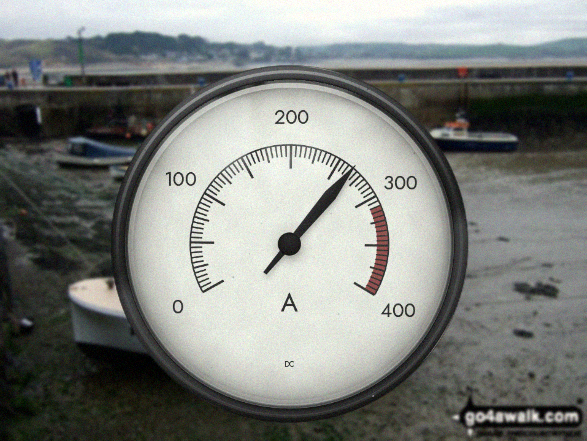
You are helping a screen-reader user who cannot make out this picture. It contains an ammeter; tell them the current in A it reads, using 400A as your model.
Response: 265A
